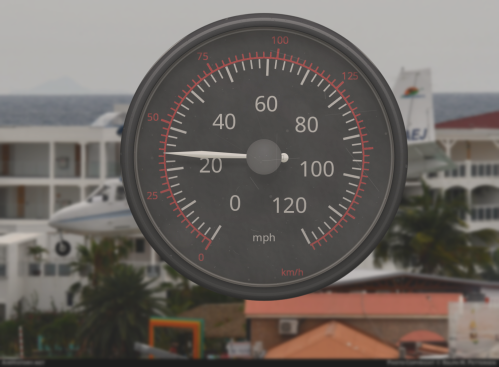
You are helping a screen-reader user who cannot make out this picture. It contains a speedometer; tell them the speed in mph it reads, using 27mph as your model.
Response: 24mph
